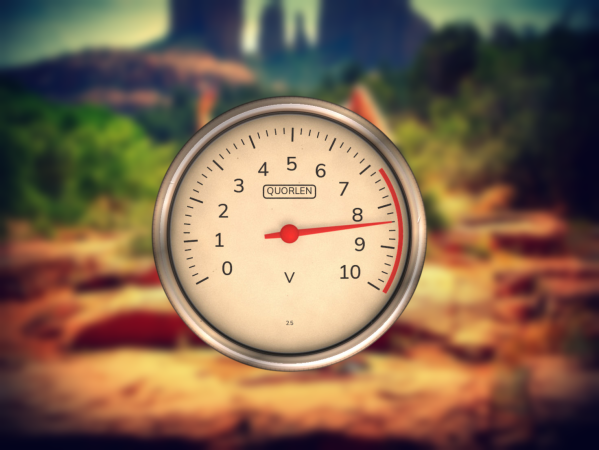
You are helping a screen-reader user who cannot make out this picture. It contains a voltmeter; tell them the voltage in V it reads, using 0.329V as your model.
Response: 8.4V
